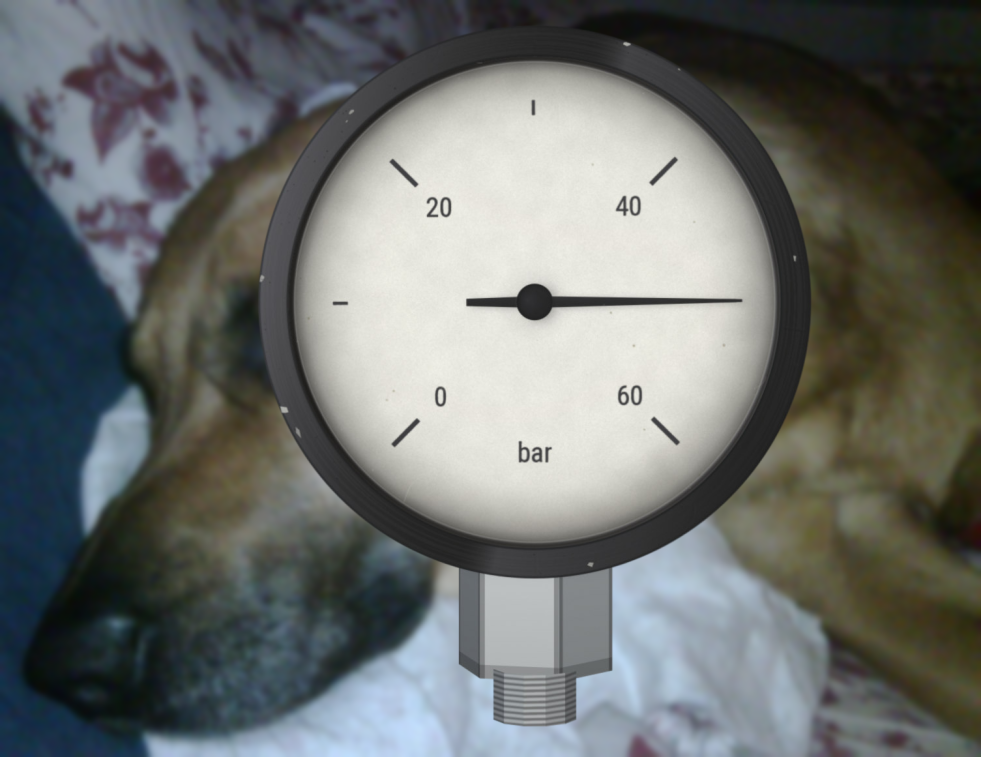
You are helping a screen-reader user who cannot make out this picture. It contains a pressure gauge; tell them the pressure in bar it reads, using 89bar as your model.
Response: 50bar
